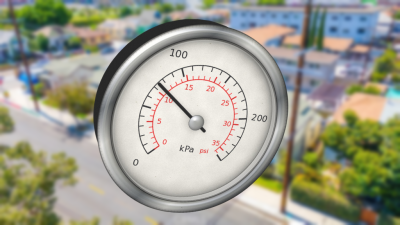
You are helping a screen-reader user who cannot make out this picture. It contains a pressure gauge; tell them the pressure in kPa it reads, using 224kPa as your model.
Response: 75kPa
